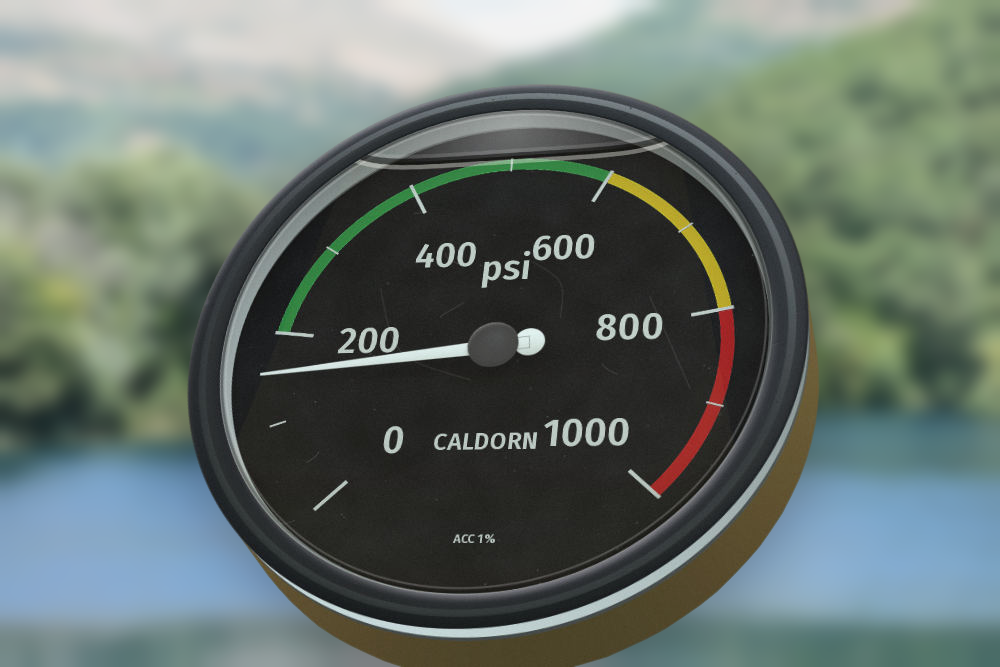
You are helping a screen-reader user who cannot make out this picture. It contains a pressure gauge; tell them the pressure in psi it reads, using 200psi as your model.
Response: 150psi
